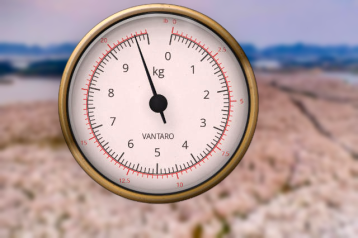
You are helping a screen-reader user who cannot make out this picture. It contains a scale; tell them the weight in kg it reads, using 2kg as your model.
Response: 9.7kg
